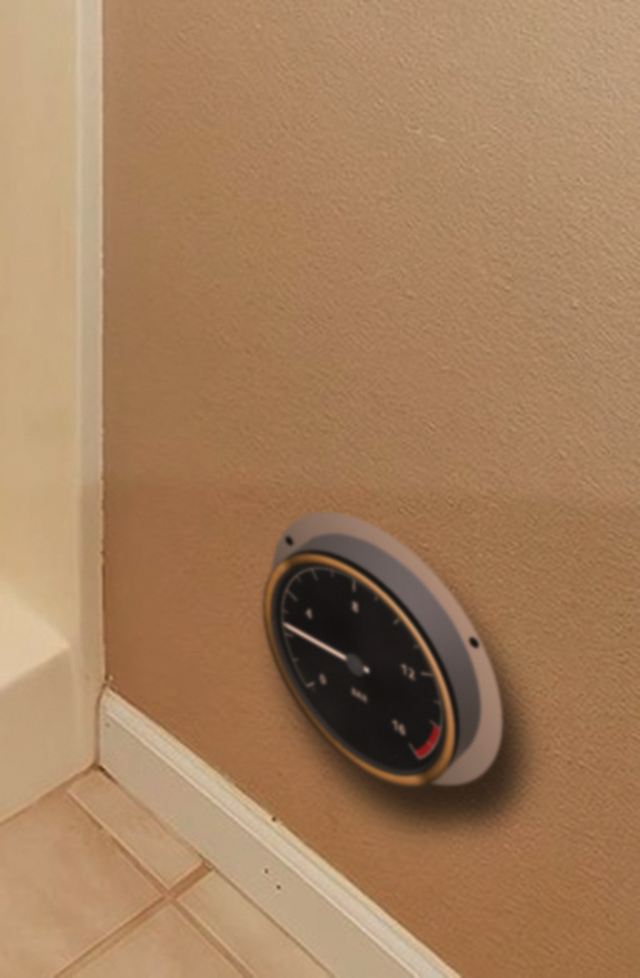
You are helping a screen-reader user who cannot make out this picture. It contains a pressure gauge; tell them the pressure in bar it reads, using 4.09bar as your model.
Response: 2.5bar
